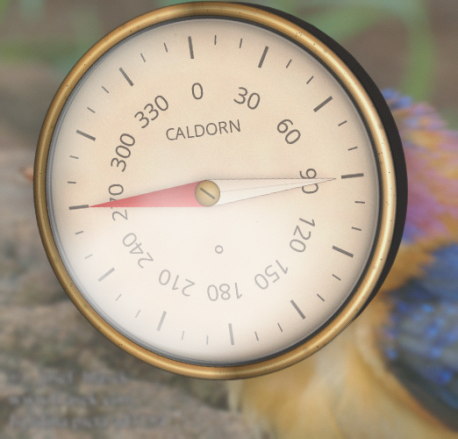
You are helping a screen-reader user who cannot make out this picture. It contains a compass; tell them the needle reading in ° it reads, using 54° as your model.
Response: 270°
